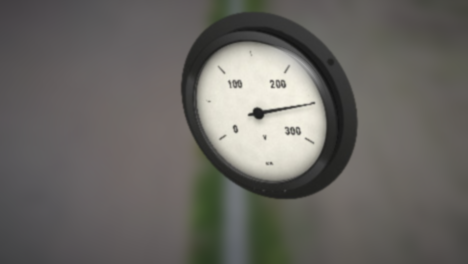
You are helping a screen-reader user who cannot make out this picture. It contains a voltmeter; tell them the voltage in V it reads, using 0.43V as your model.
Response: 250V
